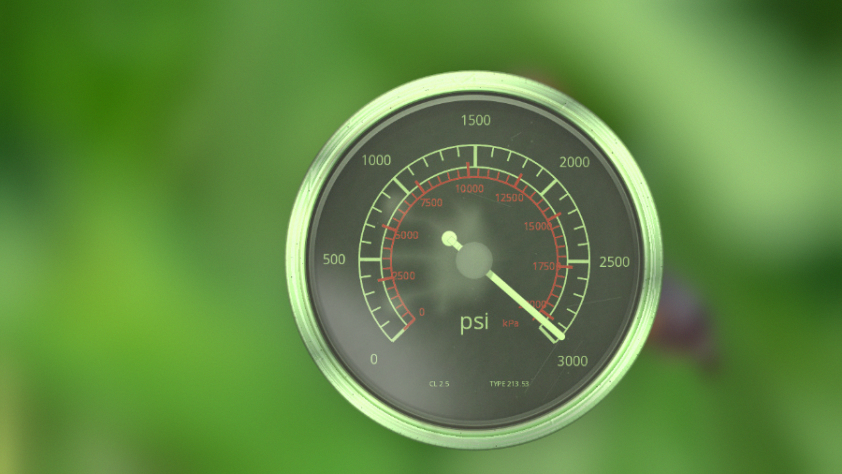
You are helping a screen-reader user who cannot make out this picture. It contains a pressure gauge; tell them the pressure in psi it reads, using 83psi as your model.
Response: 2950psi
